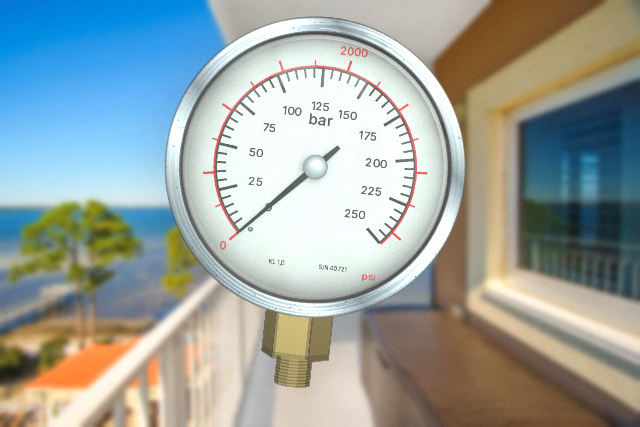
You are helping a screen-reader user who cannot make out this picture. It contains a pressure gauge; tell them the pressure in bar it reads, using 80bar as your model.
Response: 0bar
